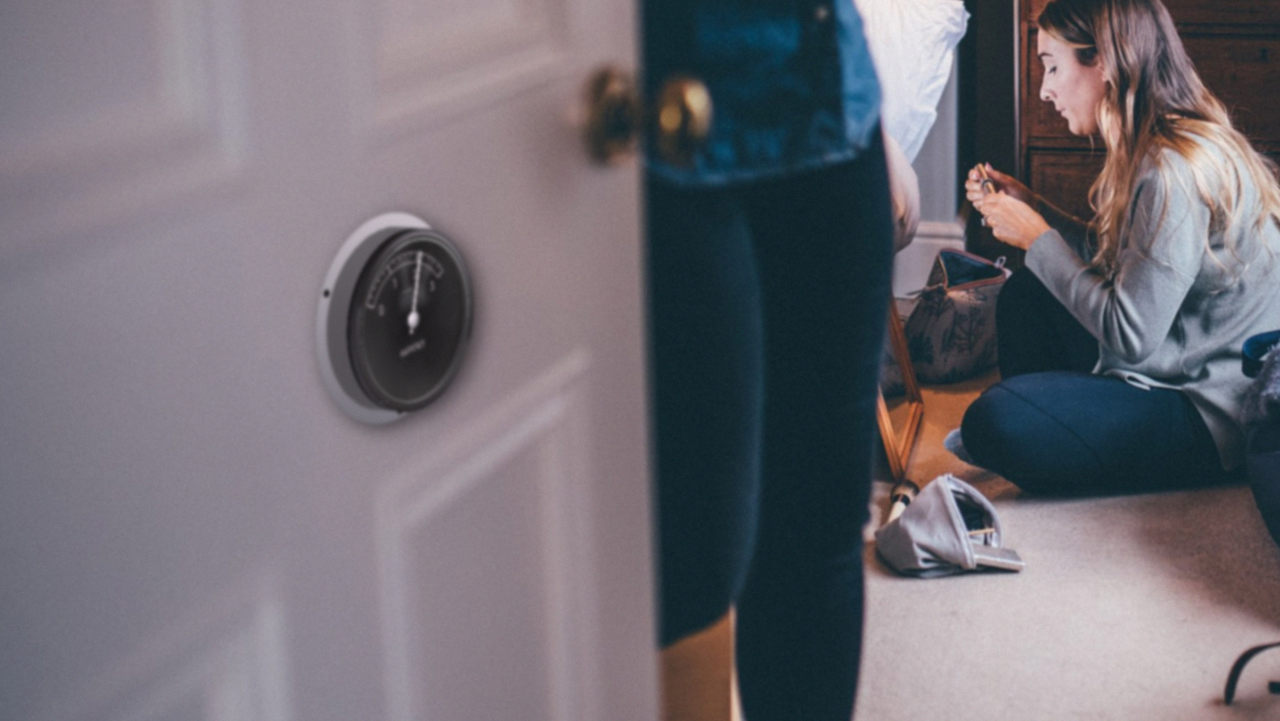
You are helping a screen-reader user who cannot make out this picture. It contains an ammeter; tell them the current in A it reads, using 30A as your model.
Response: 2A
